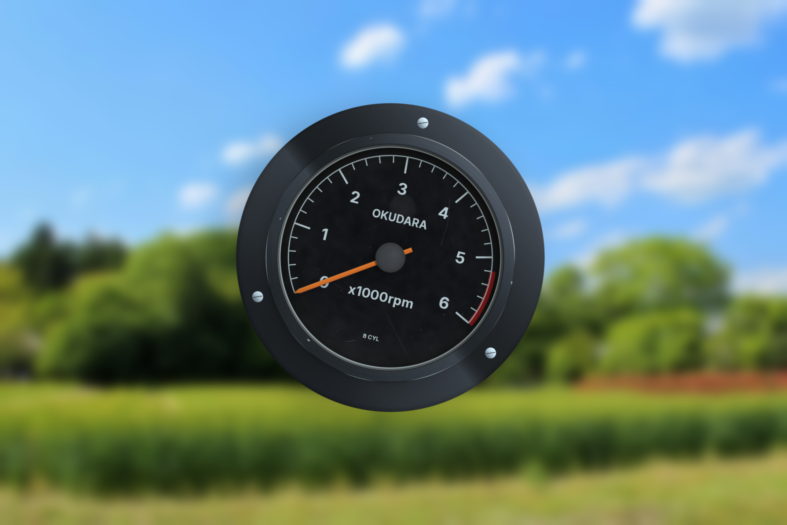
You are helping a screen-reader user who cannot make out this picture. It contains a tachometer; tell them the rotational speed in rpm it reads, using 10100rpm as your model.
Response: 0rpm
